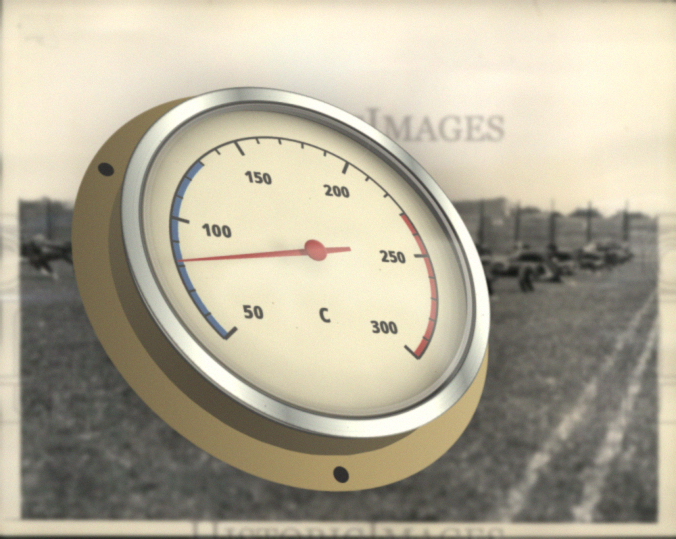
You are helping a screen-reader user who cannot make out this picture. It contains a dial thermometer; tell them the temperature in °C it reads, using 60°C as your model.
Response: 80°C
